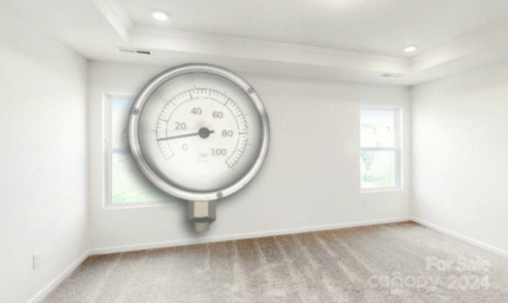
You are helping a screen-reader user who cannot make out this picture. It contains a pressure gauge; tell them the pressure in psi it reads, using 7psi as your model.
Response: 10psi
